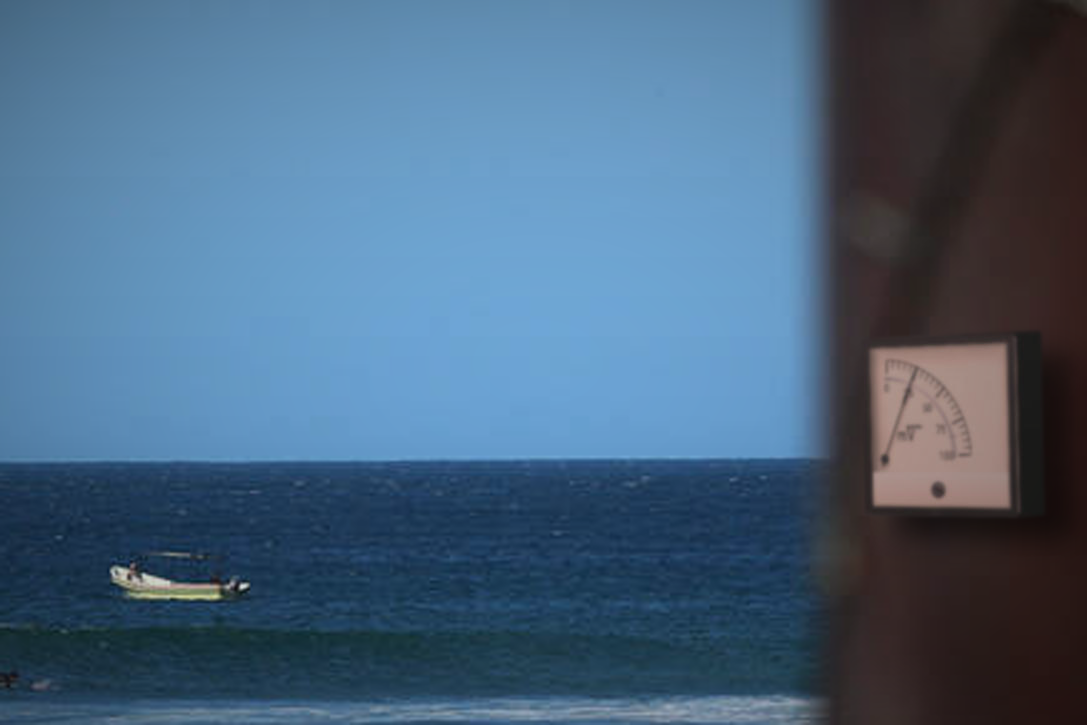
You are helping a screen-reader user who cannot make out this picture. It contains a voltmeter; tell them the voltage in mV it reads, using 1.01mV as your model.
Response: 25mV
